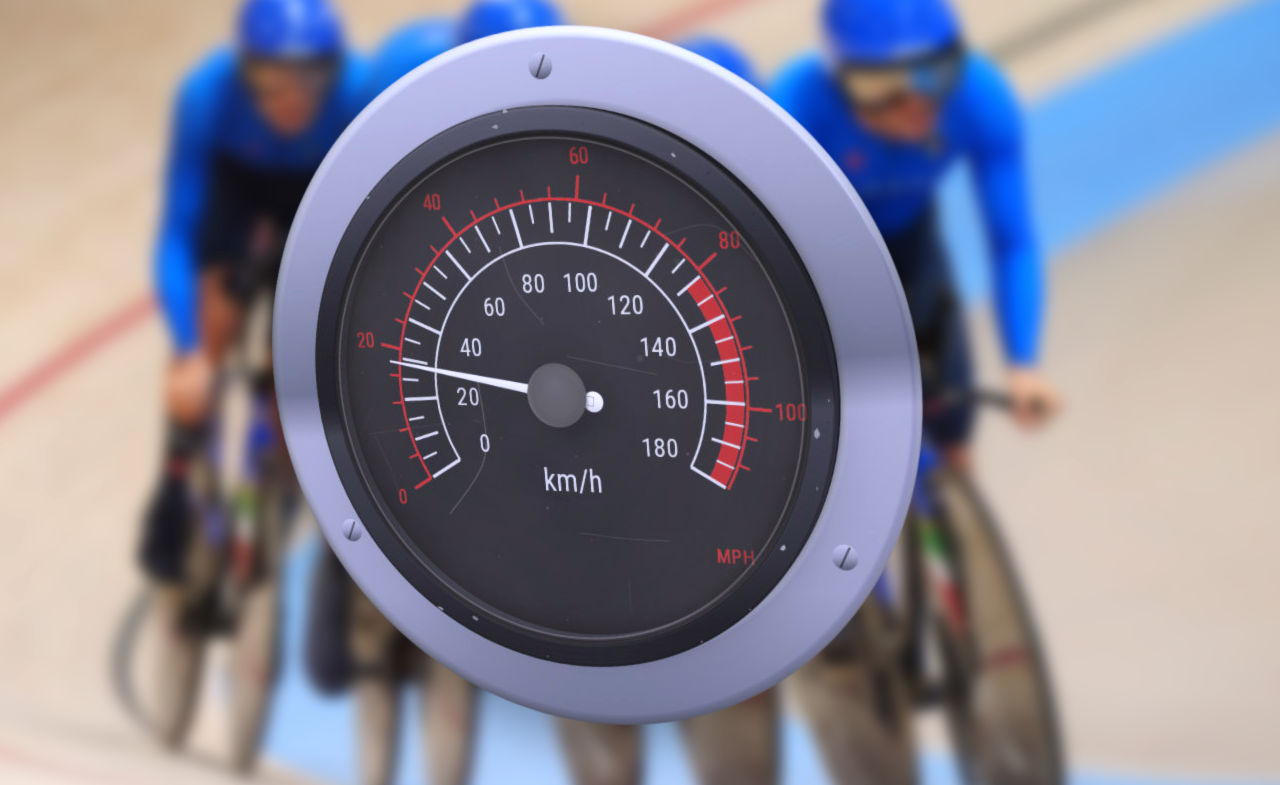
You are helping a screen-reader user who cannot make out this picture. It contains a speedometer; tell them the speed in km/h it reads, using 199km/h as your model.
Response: 30km/h
